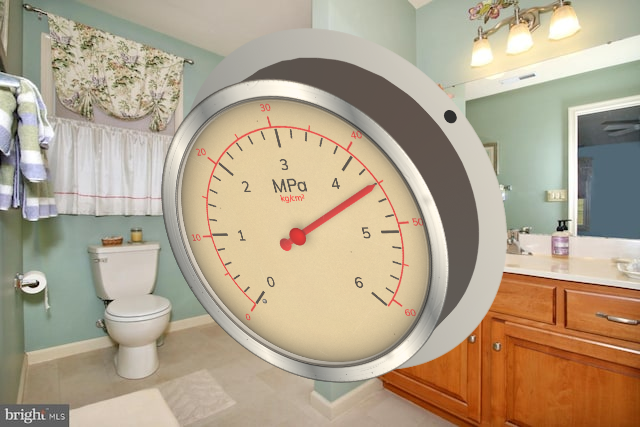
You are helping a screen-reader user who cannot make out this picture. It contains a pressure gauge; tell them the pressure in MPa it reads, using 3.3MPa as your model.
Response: 4.4MPa
